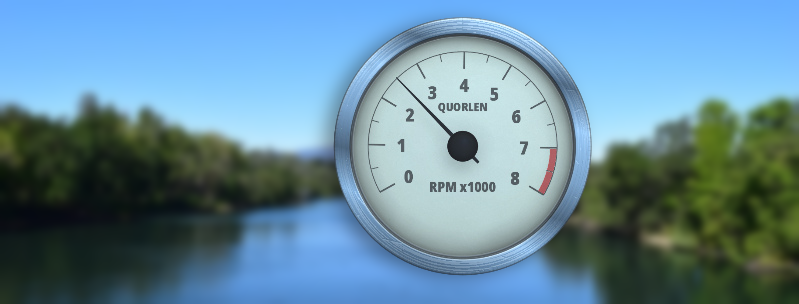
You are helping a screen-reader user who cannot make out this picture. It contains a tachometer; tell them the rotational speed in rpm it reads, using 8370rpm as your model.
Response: 2500rpm
